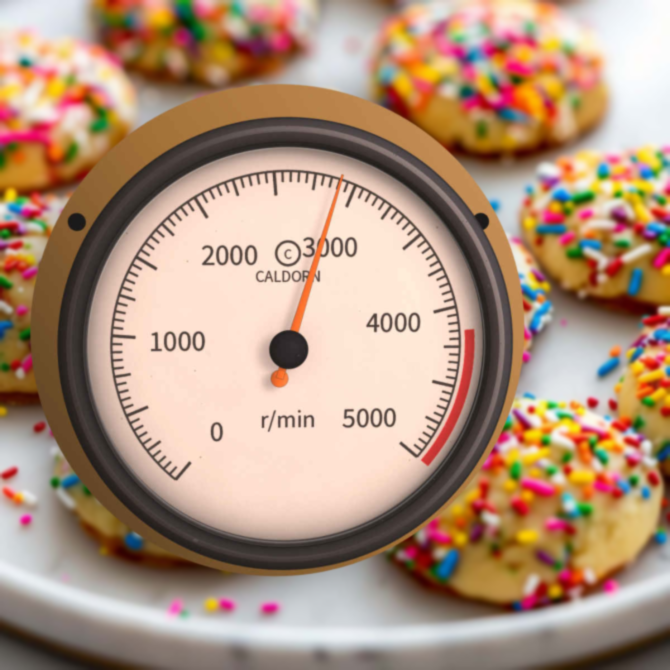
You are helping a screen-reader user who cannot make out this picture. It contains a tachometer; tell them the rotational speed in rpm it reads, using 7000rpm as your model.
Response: 2900rpm
